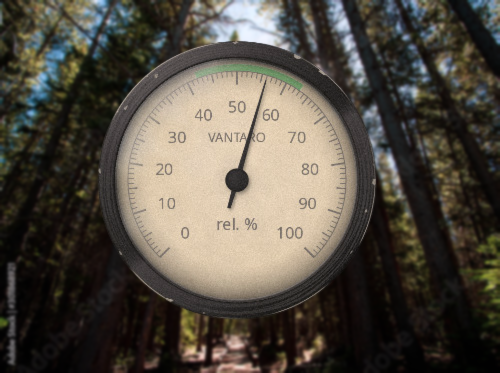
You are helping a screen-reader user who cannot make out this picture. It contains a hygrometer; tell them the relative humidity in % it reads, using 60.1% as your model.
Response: 56%
